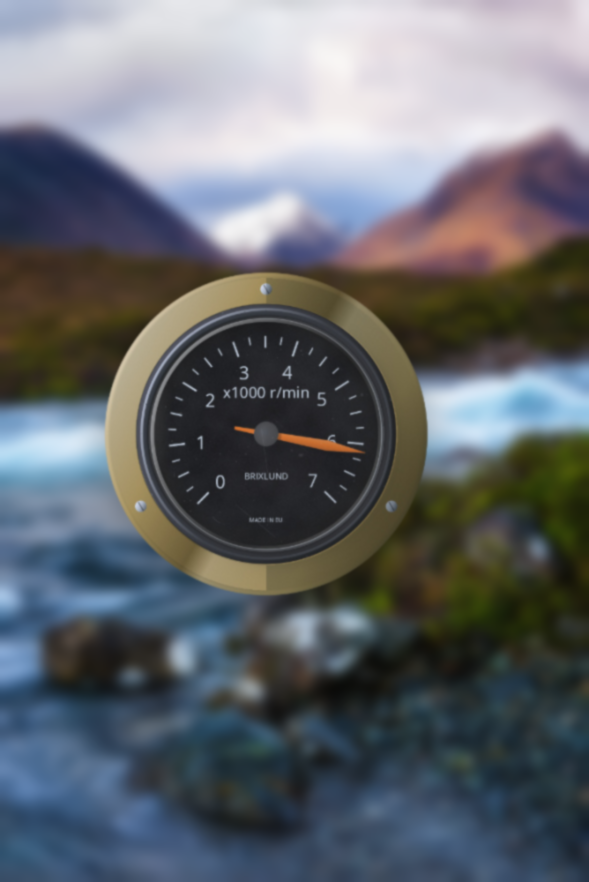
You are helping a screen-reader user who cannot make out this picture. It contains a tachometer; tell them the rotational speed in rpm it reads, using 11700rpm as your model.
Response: 6125rpm
